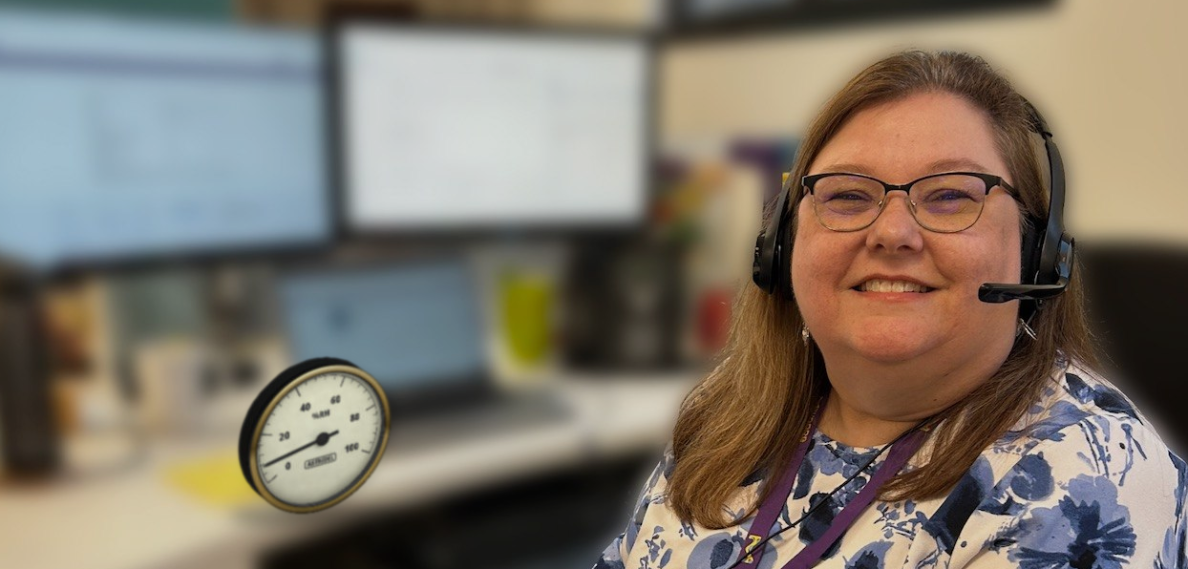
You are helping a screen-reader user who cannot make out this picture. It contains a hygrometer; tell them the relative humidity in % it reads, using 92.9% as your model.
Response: 8%
